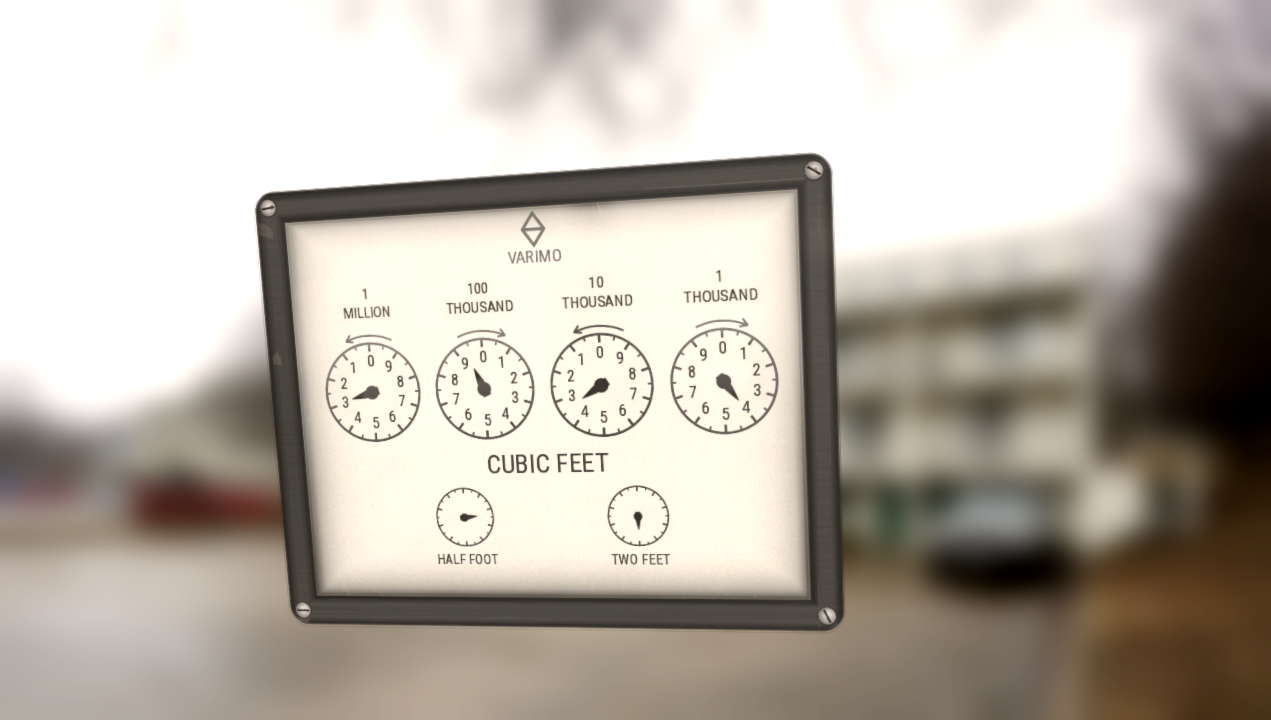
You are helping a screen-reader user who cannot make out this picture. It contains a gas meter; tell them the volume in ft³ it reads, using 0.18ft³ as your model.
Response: 293400ft³
